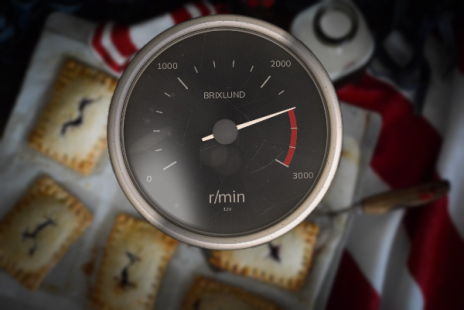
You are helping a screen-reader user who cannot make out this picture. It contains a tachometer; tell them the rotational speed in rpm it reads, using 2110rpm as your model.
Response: 2400rpm
